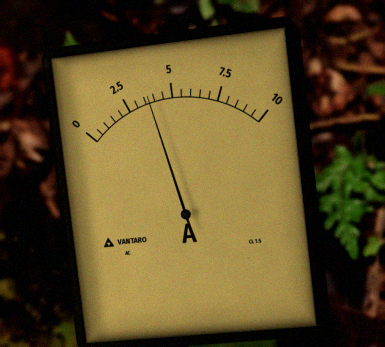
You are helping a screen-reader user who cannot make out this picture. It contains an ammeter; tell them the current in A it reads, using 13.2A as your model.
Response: 3.75A
